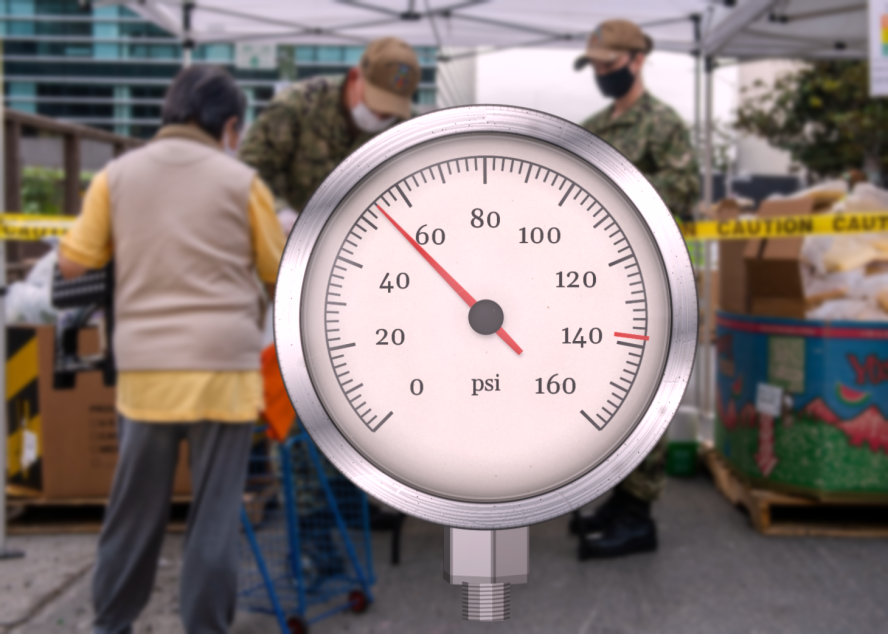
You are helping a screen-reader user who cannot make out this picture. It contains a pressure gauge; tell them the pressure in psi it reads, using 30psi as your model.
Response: 54psi
